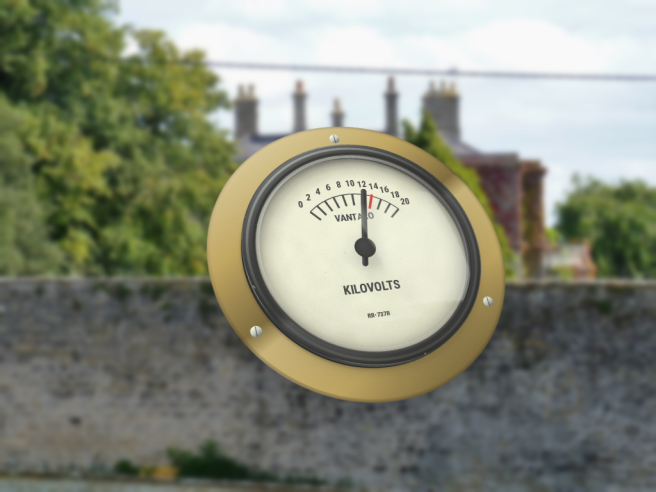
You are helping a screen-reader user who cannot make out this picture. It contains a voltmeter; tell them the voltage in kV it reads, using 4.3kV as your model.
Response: 12kV
